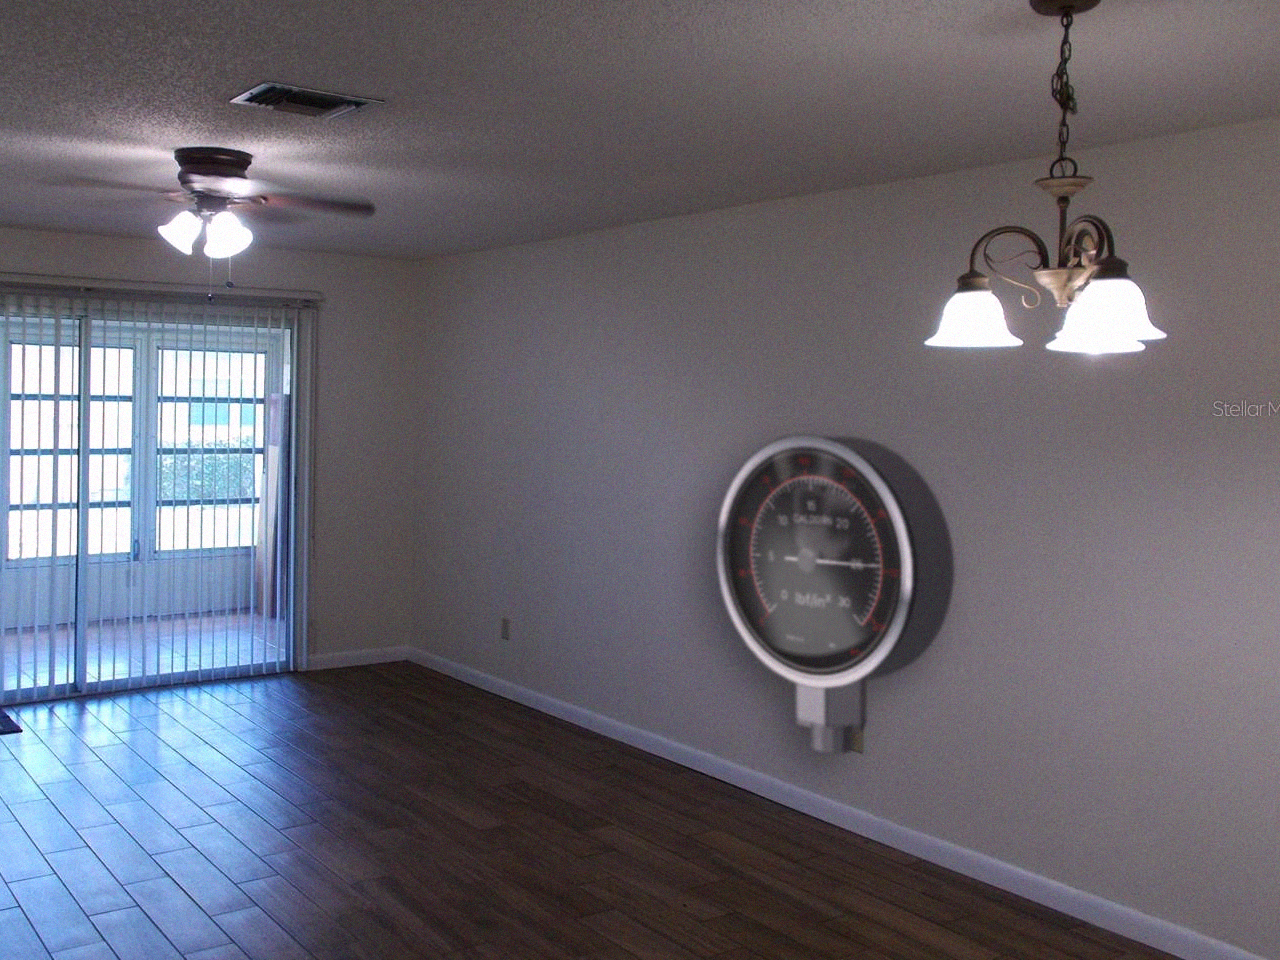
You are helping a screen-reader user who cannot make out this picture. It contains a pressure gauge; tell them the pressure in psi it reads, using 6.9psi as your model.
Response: 25psi
